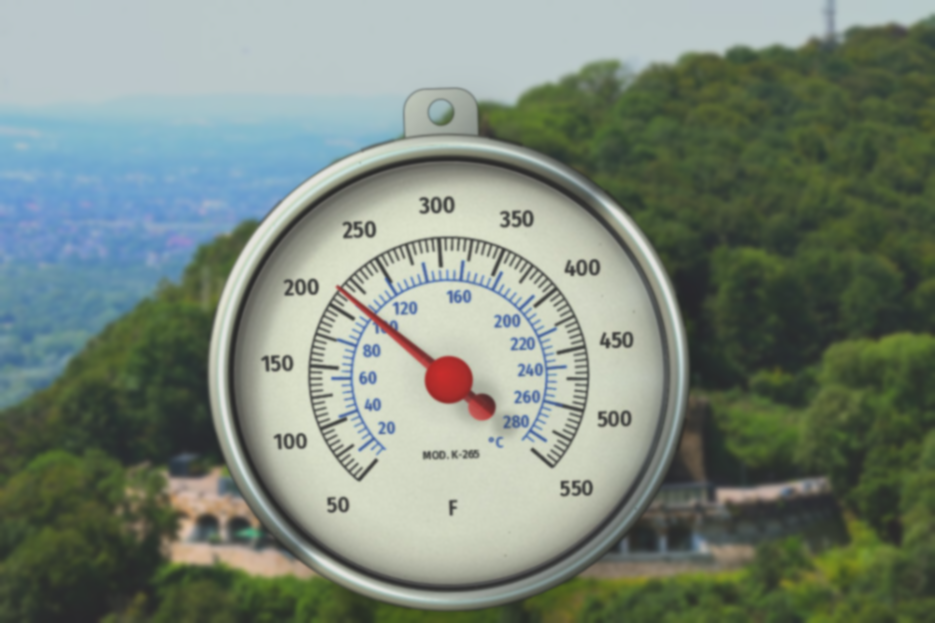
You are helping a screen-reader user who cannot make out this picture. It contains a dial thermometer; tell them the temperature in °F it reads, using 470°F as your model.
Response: 215°F
